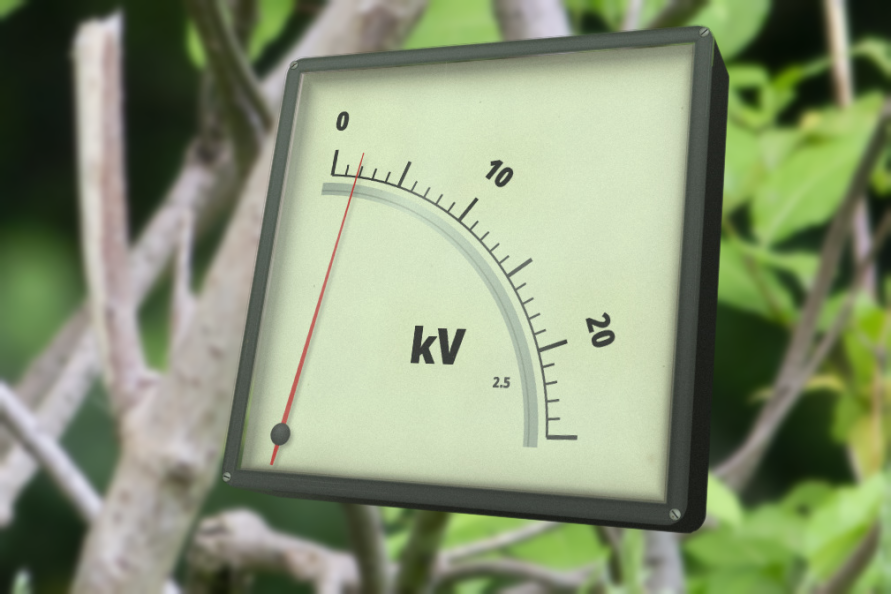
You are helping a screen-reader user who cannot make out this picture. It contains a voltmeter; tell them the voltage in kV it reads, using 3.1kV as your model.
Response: 2kV
